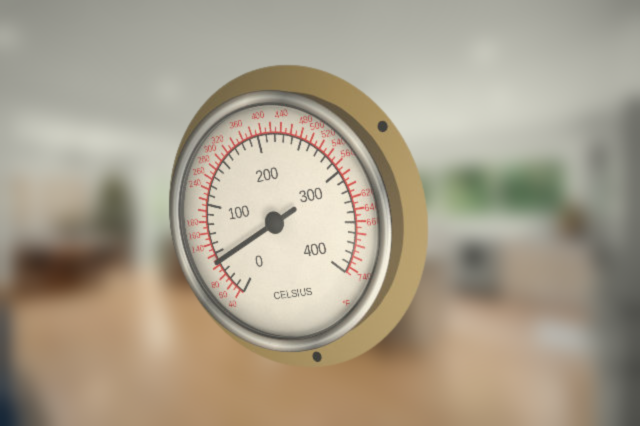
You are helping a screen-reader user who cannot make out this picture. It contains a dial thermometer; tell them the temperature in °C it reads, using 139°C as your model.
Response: 40°C
